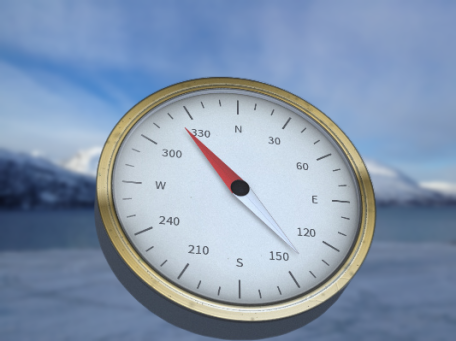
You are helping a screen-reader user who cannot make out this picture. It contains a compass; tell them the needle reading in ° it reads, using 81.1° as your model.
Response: 320°
